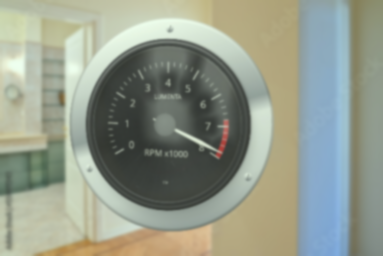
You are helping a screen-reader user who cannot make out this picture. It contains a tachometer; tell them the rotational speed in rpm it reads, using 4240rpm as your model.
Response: 7800rpm
